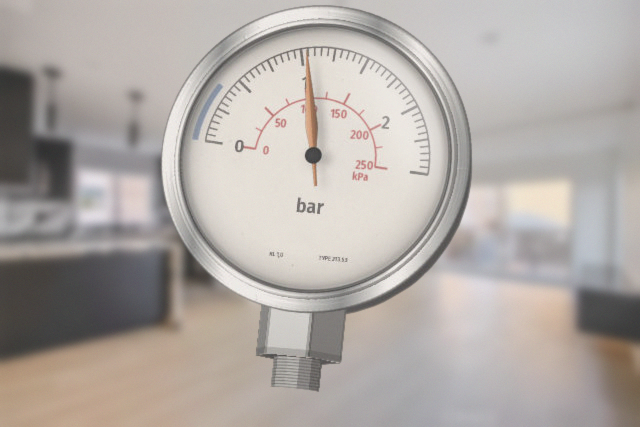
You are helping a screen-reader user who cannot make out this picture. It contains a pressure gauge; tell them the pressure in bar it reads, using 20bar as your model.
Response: 1.05bar
